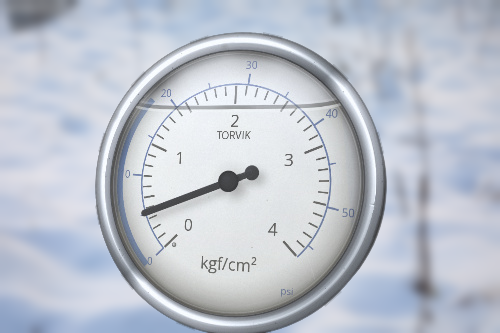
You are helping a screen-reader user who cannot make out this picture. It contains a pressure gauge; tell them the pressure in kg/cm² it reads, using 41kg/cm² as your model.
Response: 0.35kg/cm²
